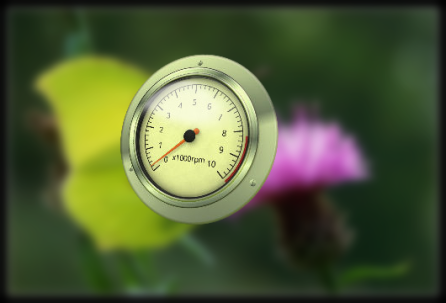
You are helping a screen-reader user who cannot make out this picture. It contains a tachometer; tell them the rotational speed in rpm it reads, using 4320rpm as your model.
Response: 200rpm
